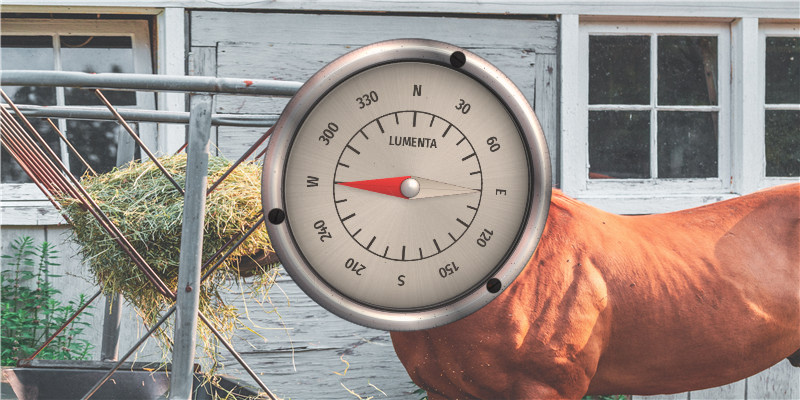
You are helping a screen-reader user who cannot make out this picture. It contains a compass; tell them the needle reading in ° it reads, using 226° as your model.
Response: 270°
